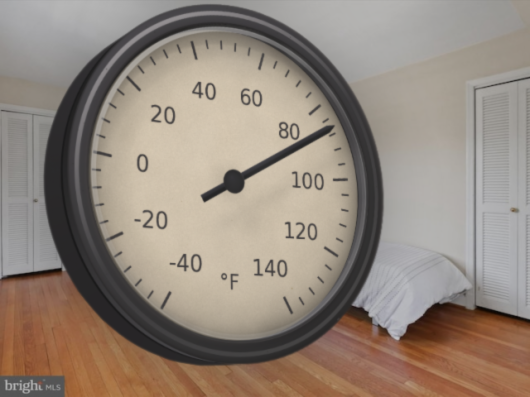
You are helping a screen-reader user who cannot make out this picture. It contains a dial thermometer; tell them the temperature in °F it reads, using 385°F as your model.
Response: 86°F
